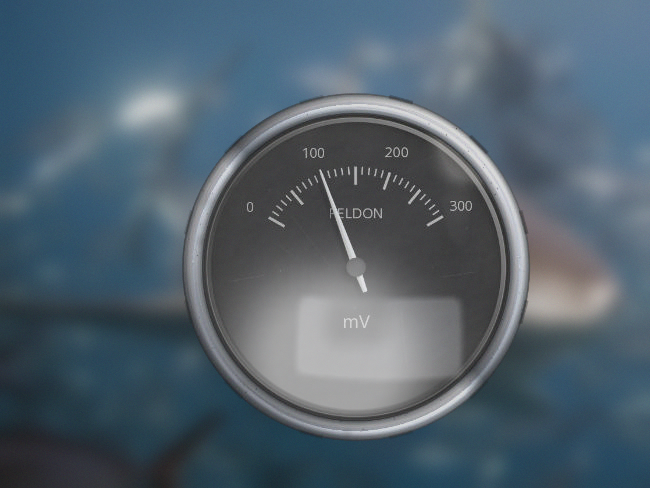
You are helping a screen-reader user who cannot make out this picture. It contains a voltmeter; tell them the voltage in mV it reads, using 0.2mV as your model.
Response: 100mV
